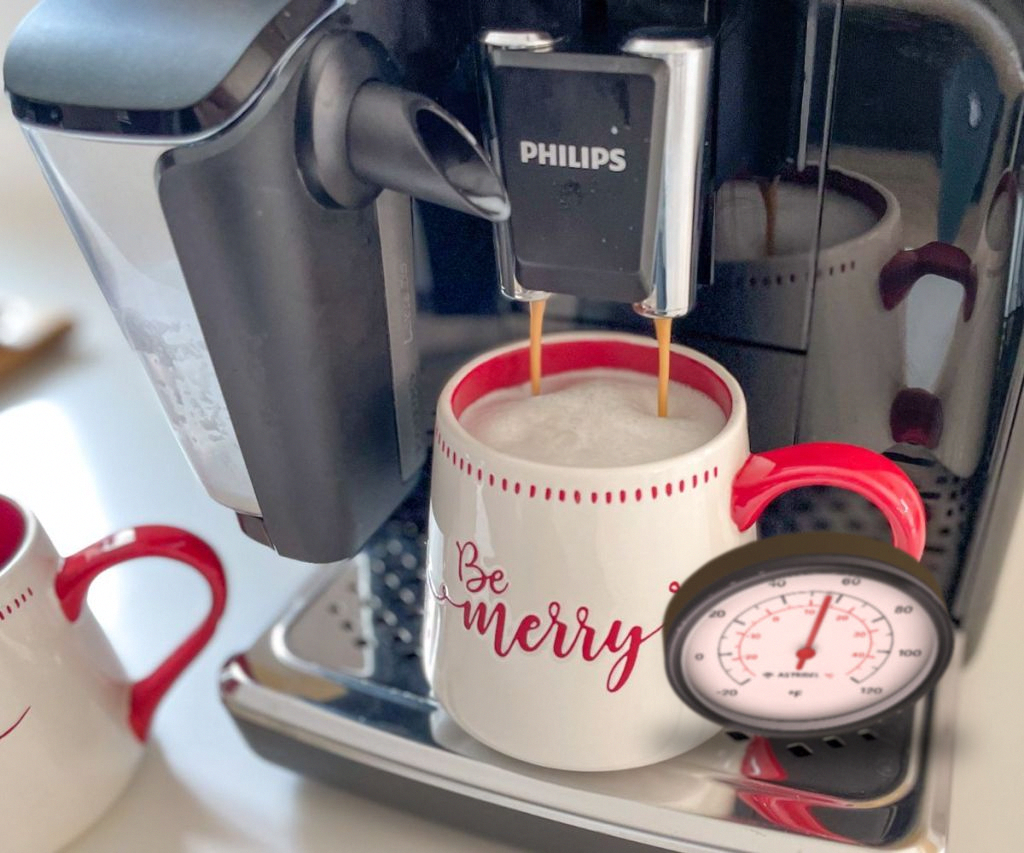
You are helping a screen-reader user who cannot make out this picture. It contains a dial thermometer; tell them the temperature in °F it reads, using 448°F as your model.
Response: 55°F
